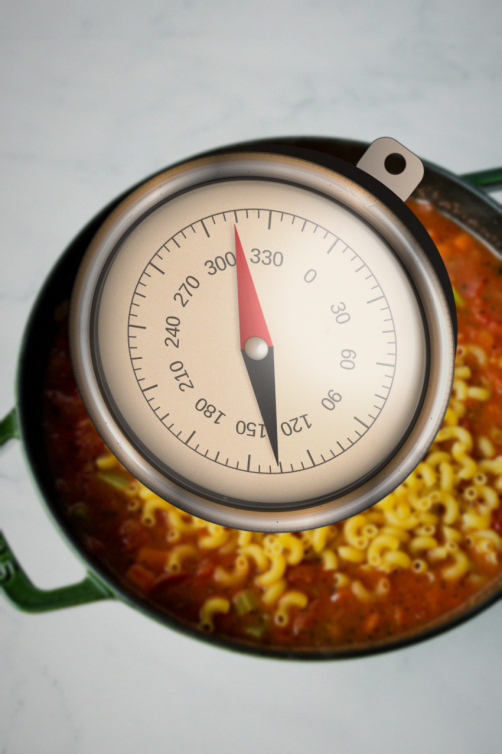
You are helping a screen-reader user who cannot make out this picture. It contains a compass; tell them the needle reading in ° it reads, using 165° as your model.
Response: 315°
